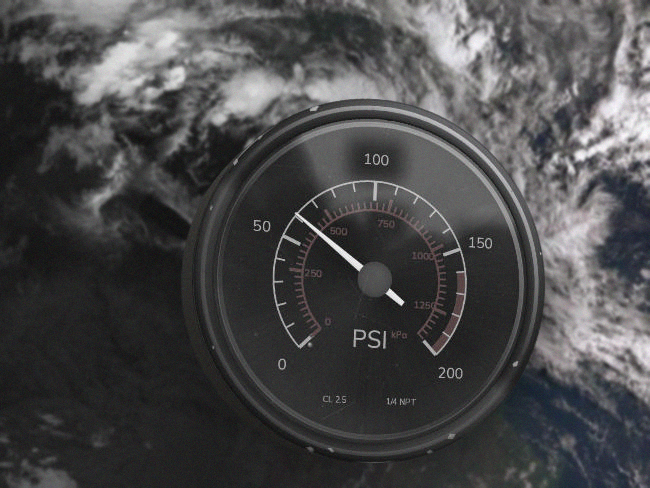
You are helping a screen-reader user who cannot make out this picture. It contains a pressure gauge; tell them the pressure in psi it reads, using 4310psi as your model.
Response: 60psi
